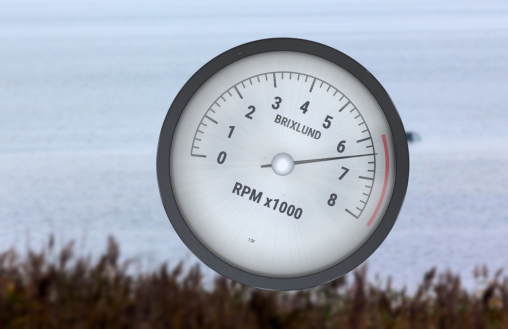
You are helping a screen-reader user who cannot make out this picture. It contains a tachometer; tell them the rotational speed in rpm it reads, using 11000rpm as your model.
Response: 6400rpm
